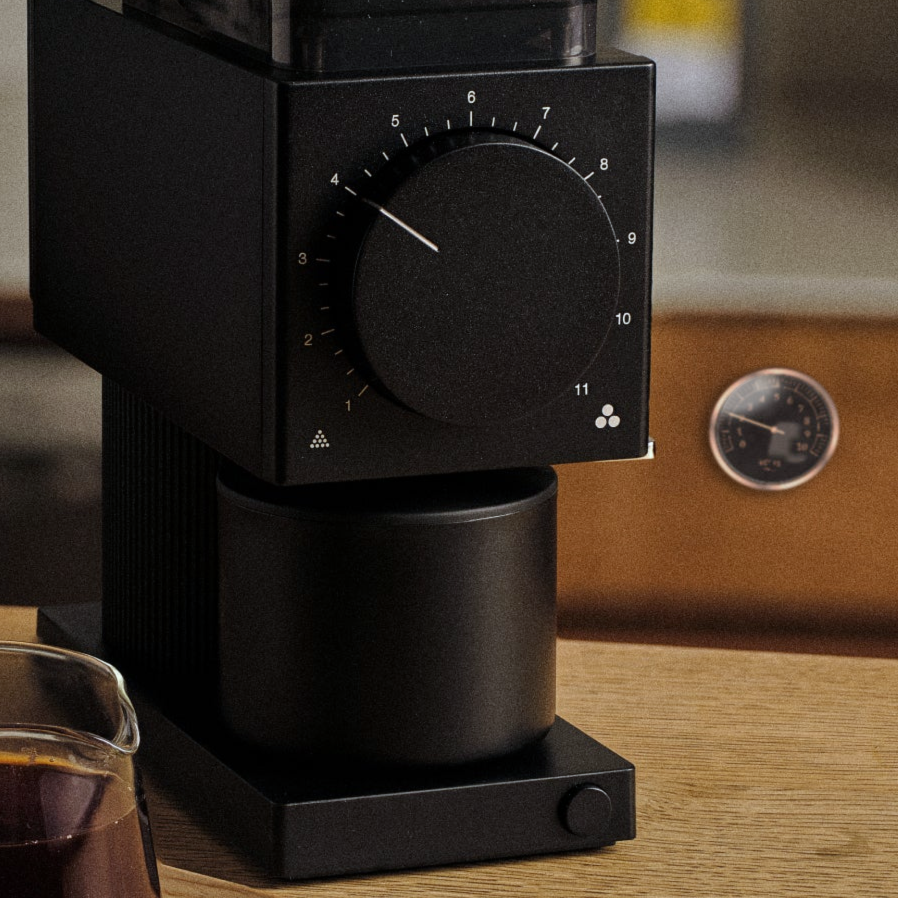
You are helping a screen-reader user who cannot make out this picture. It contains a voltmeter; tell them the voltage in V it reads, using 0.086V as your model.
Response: 2V
